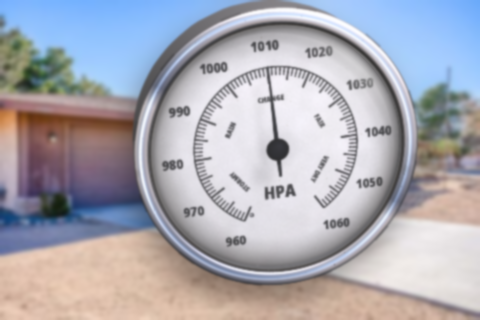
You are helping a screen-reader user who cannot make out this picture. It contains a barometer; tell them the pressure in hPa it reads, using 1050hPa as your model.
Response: 1010hPa
